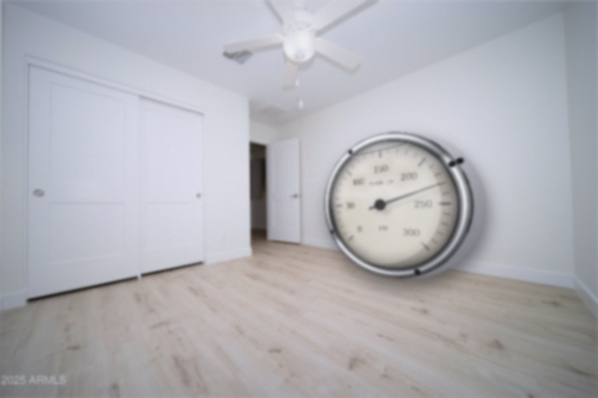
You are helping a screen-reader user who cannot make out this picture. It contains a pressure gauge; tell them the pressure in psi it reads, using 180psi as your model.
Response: 230psi
